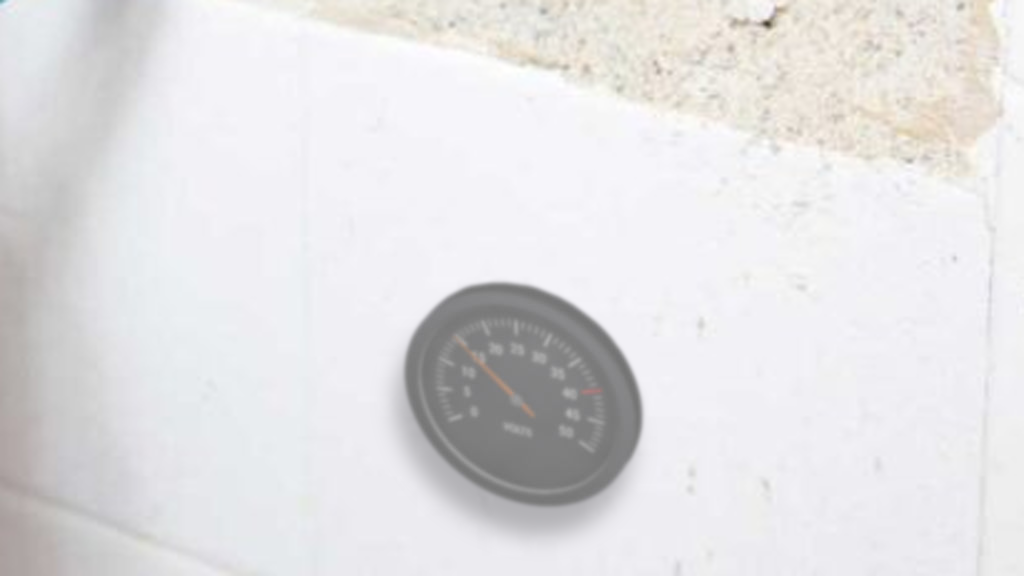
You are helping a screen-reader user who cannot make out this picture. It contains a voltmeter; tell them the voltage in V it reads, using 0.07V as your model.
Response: 15V
